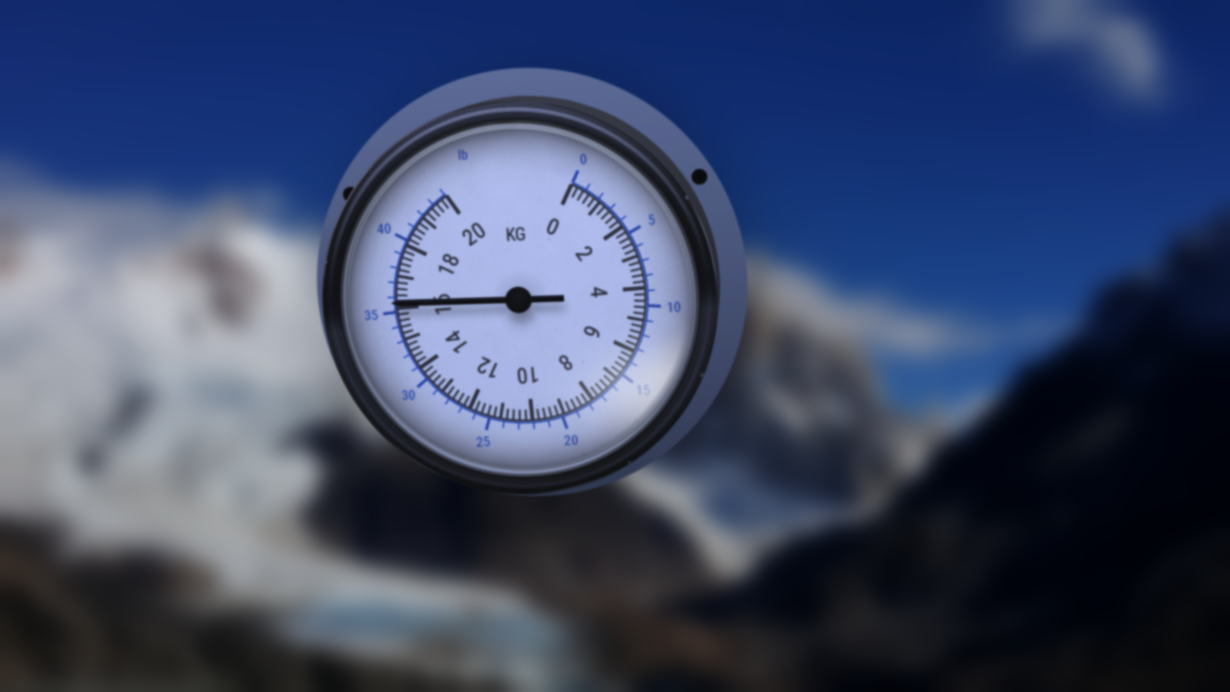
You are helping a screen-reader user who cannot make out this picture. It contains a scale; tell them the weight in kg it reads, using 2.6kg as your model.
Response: 16.2kg
